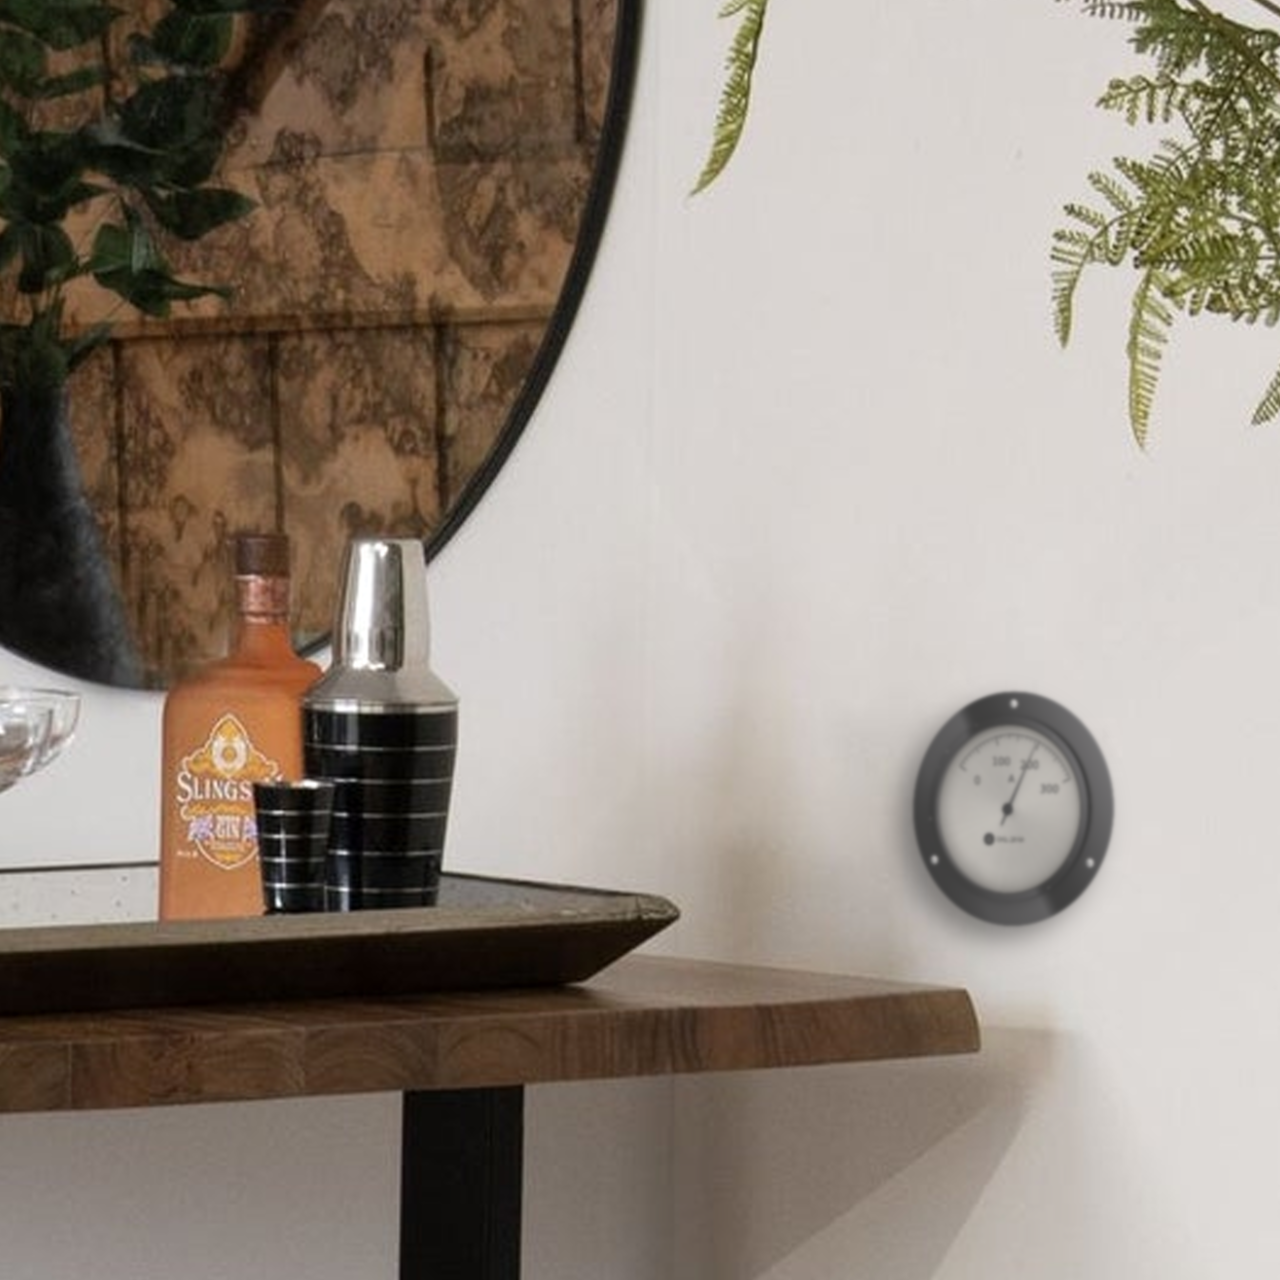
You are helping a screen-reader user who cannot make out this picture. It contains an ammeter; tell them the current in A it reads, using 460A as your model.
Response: 200A
